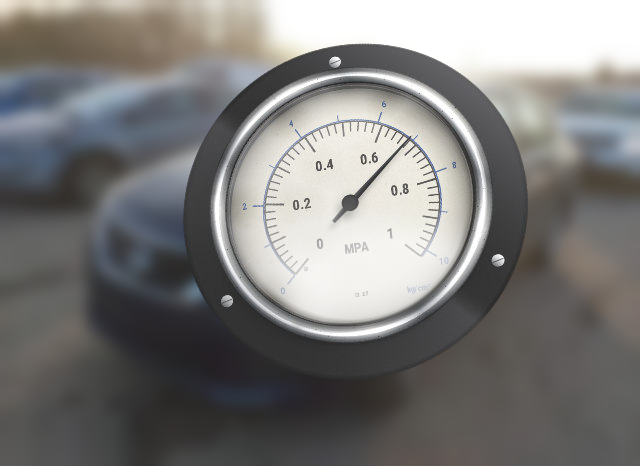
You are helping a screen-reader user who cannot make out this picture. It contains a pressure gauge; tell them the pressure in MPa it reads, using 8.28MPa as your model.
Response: 0.68MPa
